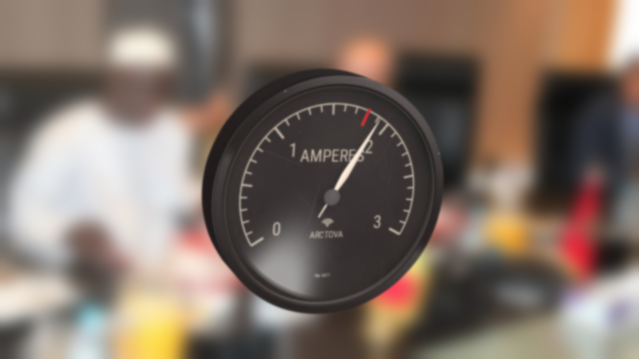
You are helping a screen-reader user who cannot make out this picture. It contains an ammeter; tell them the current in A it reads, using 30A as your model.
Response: 1.9A
